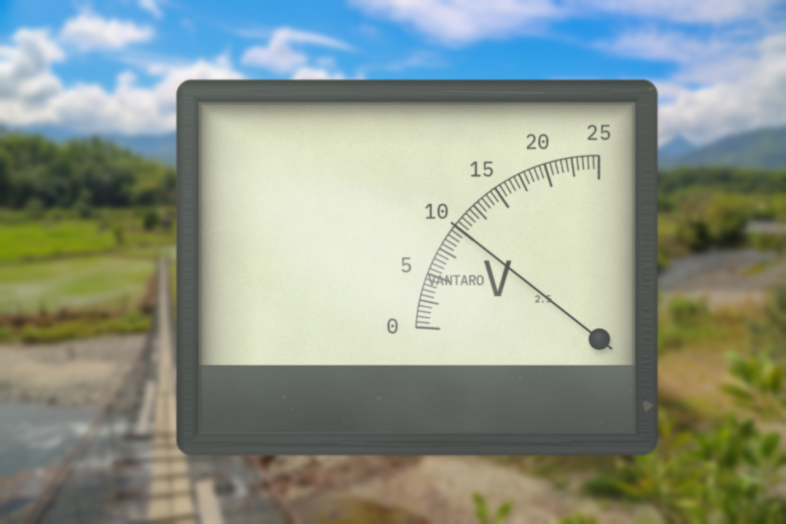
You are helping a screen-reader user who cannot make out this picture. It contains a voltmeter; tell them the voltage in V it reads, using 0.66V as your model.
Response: 10V
